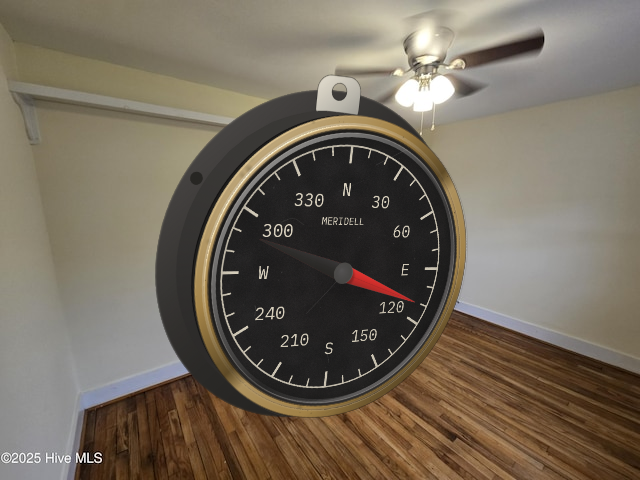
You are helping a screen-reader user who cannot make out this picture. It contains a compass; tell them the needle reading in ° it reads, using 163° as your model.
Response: 110°
